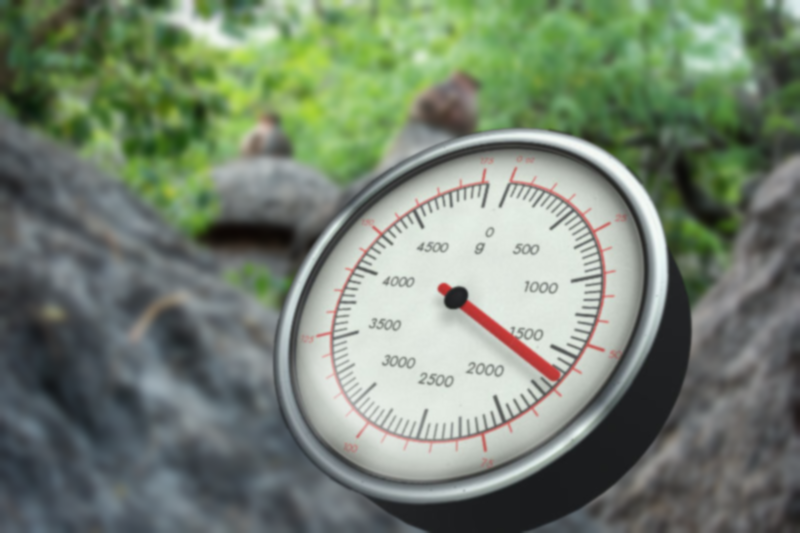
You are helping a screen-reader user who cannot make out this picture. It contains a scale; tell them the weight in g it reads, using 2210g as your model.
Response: 1650g
